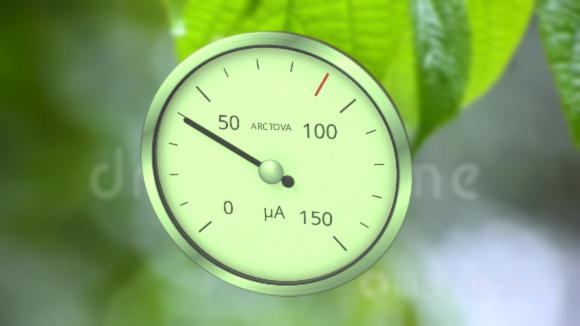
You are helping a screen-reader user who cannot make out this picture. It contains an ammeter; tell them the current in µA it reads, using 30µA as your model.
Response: 40µA
